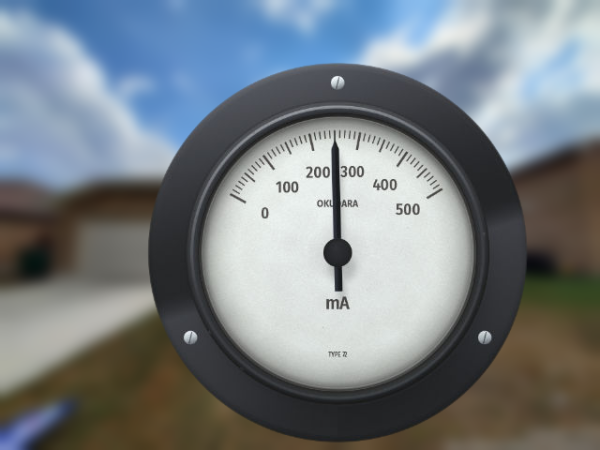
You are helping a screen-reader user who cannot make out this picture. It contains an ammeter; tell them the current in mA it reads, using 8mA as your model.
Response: 250mA
